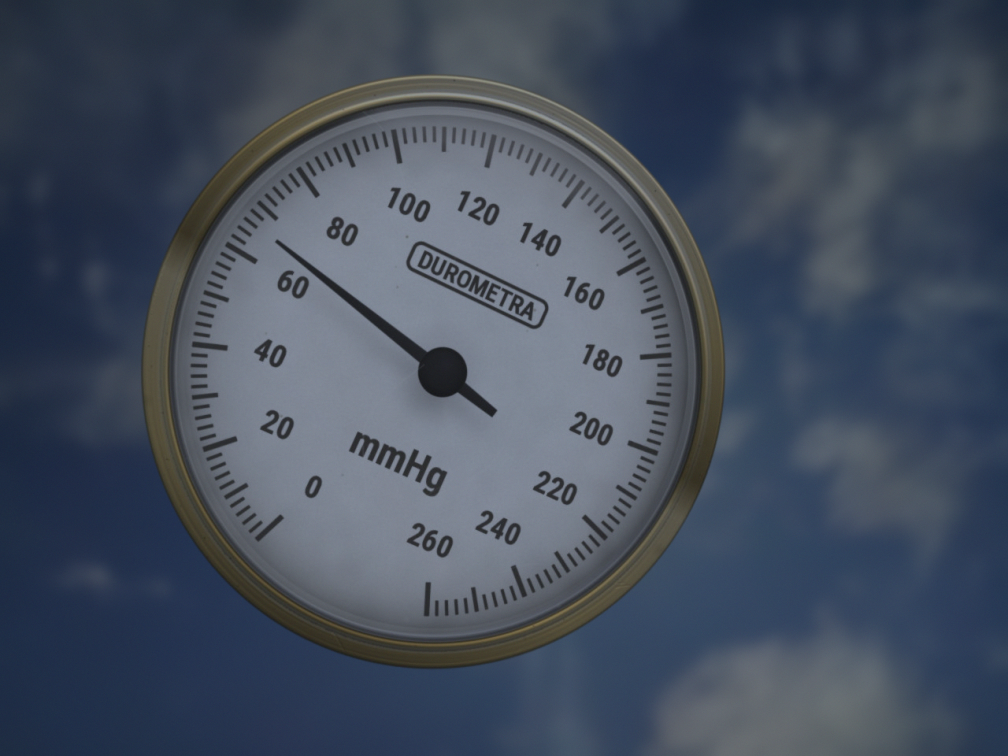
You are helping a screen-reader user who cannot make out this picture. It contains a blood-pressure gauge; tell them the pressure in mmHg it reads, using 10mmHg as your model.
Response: 66mmHg
